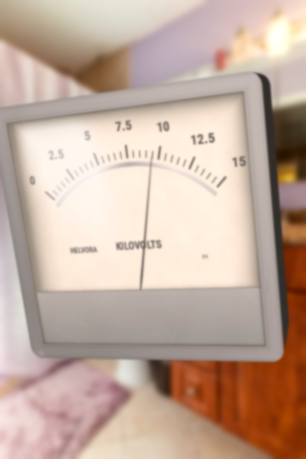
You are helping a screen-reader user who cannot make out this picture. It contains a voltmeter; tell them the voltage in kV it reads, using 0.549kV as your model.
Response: 9.5kV
